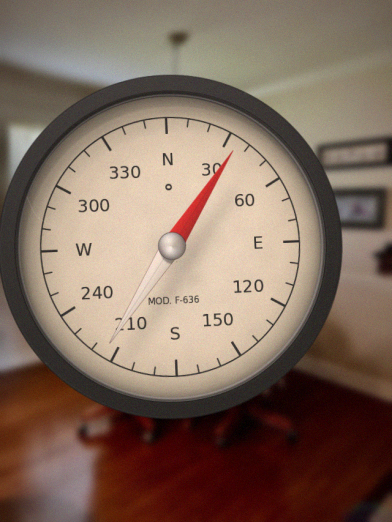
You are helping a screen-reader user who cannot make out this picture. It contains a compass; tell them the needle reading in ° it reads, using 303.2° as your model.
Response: 35°
